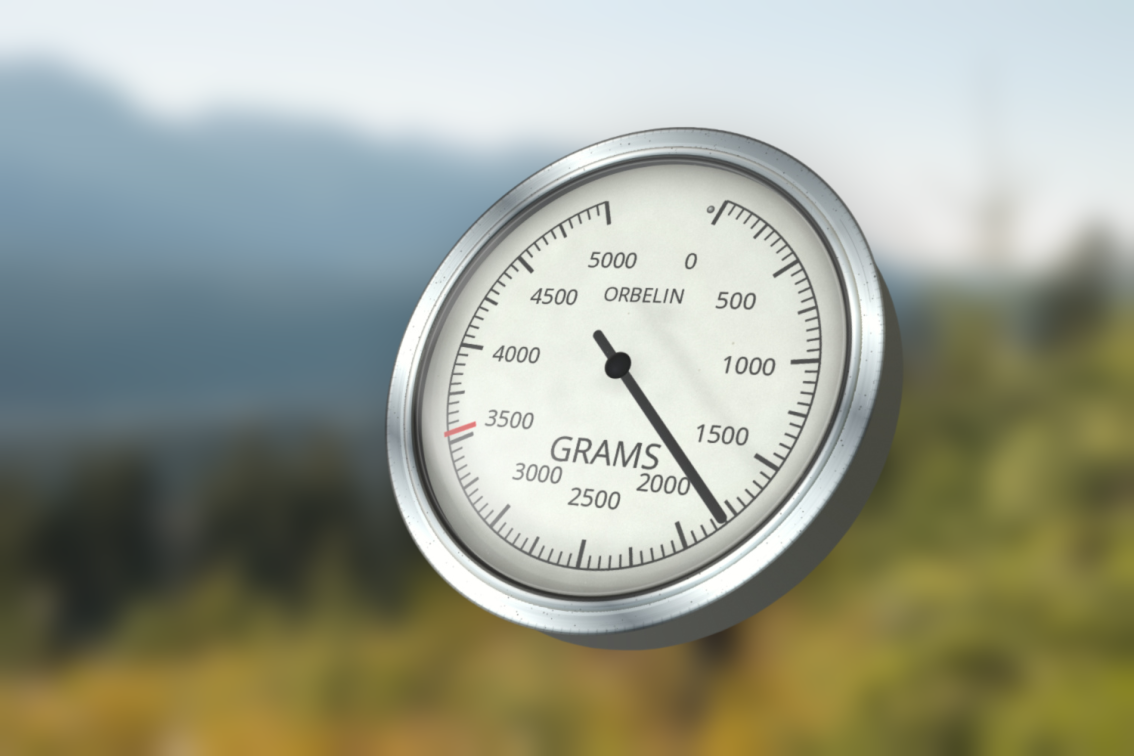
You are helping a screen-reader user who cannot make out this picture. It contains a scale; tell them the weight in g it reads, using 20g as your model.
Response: 1800g
